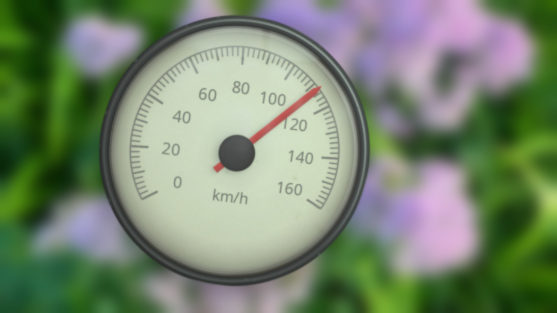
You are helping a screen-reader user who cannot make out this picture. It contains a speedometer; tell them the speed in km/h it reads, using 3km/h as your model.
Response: 112km/h
